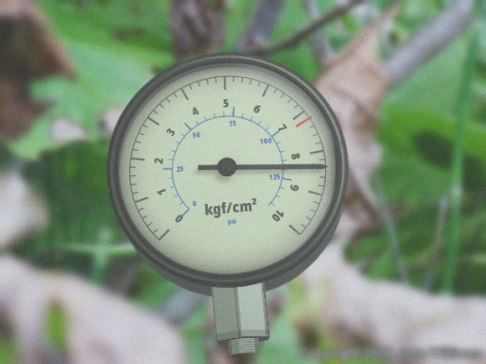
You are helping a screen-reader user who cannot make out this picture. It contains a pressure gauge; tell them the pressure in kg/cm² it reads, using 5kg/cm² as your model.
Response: 8.4kg/cm²
